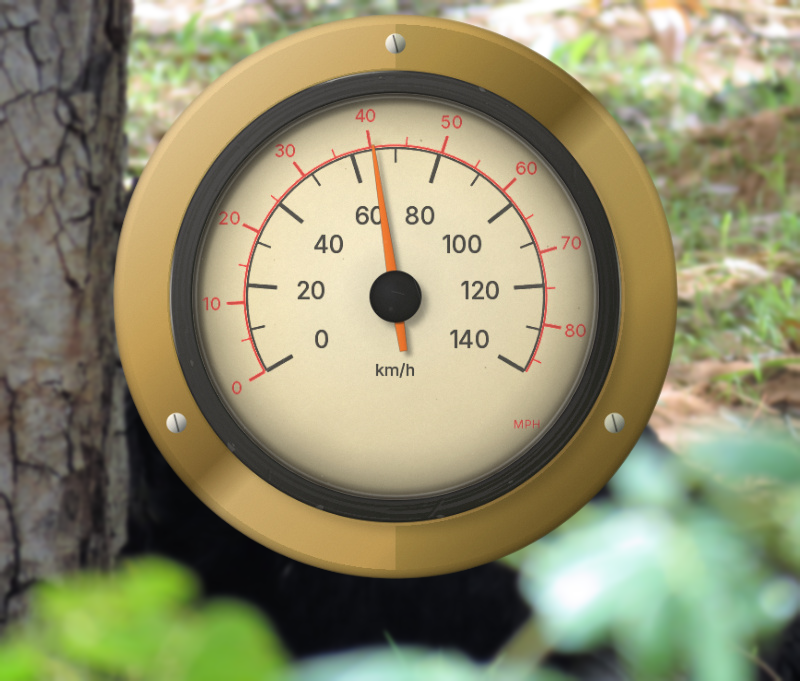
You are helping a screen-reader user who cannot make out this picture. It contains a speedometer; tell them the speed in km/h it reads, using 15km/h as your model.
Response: 65km/h
